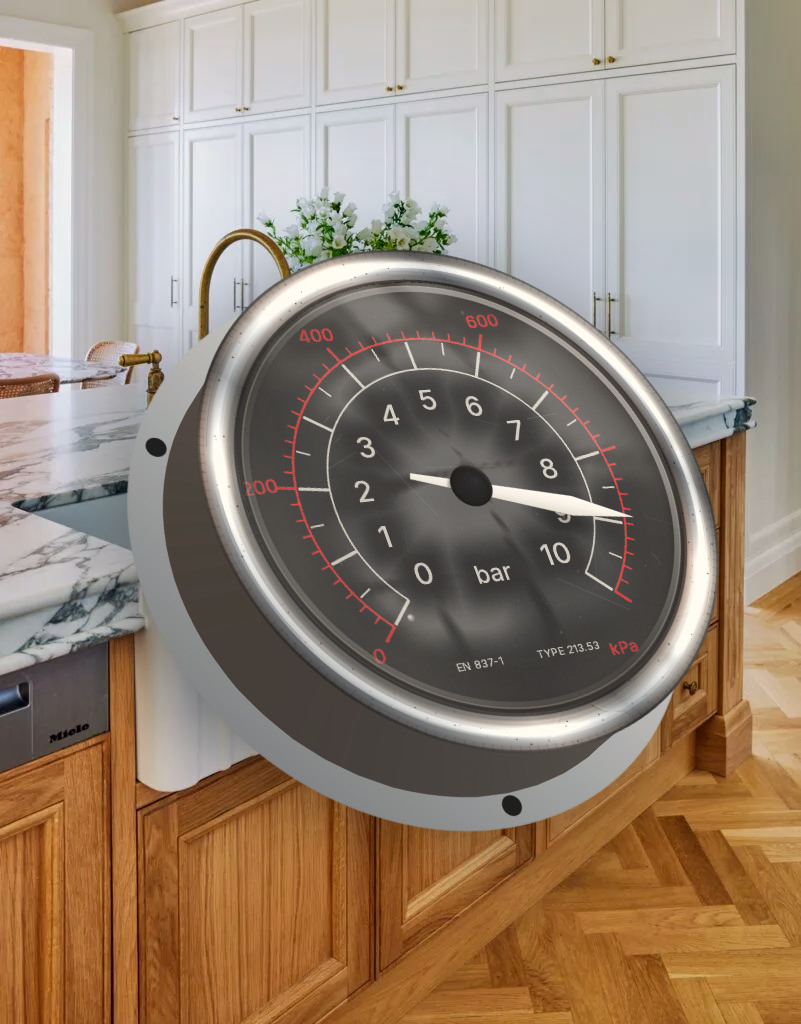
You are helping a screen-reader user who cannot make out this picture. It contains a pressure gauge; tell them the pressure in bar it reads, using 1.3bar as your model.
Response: 9bar
